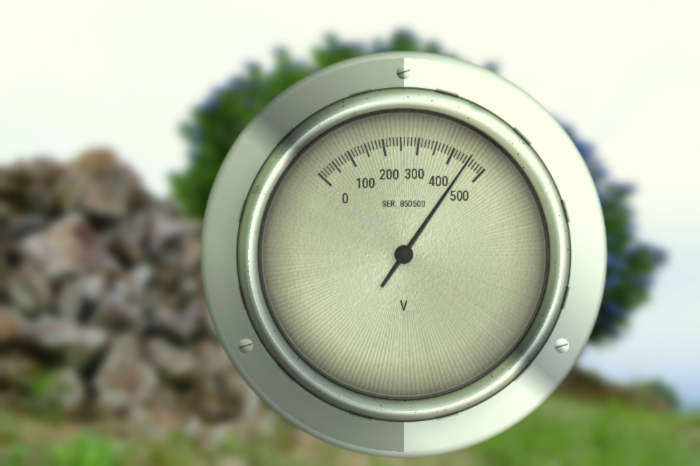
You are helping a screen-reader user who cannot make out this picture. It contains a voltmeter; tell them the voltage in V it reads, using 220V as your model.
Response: 450V
